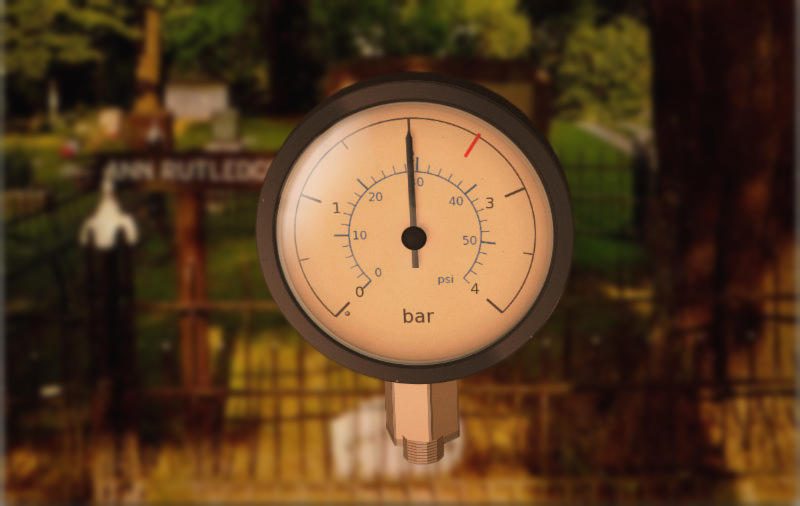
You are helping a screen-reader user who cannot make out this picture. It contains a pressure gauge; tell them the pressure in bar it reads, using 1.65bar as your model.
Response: 2bar
